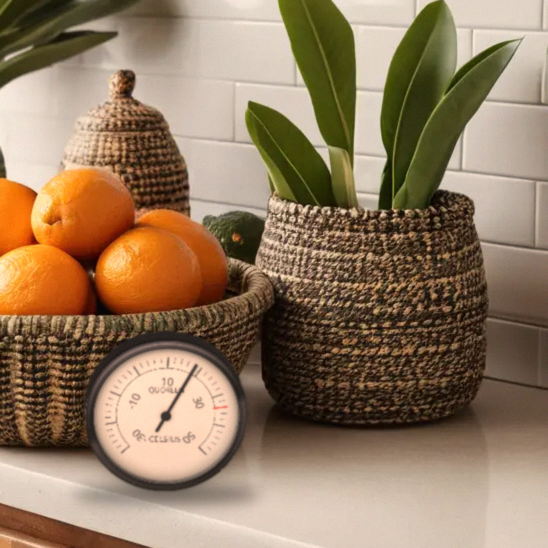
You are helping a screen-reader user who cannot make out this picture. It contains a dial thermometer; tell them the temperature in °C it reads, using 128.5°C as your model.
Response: 18°C
